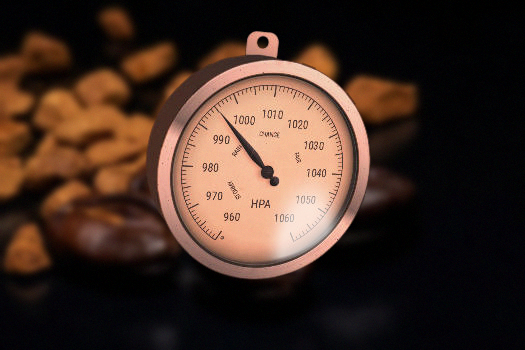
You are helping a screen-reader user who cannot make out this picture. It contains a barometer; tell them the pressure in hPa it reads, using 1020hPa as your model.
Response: 995hPa
